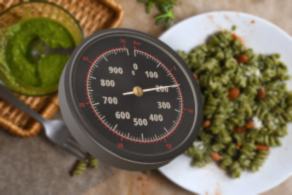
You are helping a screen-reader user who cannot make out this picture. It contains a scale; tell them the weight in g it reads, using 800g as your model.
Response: 200g
